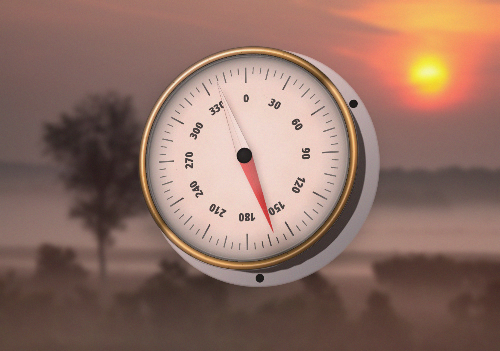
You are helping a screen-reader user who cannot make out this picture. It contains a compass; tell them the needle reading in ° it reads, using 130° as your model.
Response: 160°
